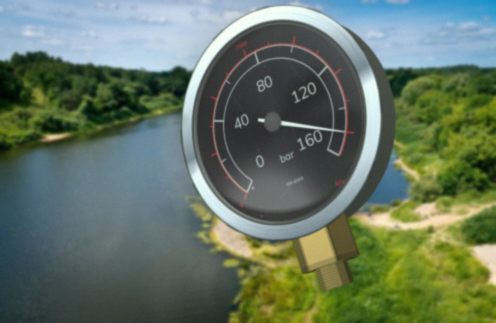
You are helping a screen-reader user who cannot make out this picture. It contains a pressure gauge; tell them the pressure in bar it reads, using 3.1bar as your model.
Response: 150bar
